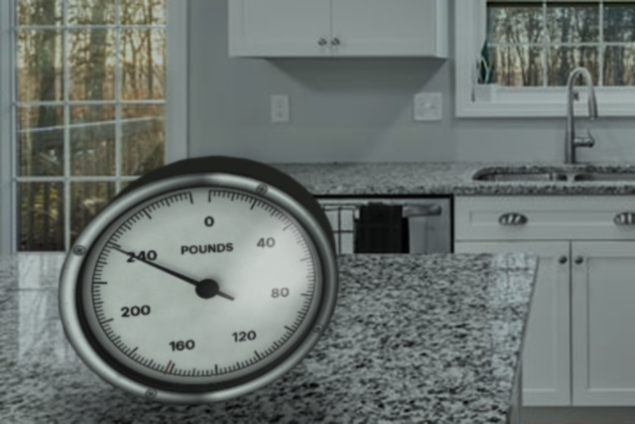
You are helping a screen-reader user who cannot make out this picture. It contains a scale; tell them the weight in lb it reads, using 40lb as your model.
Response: 240lb
